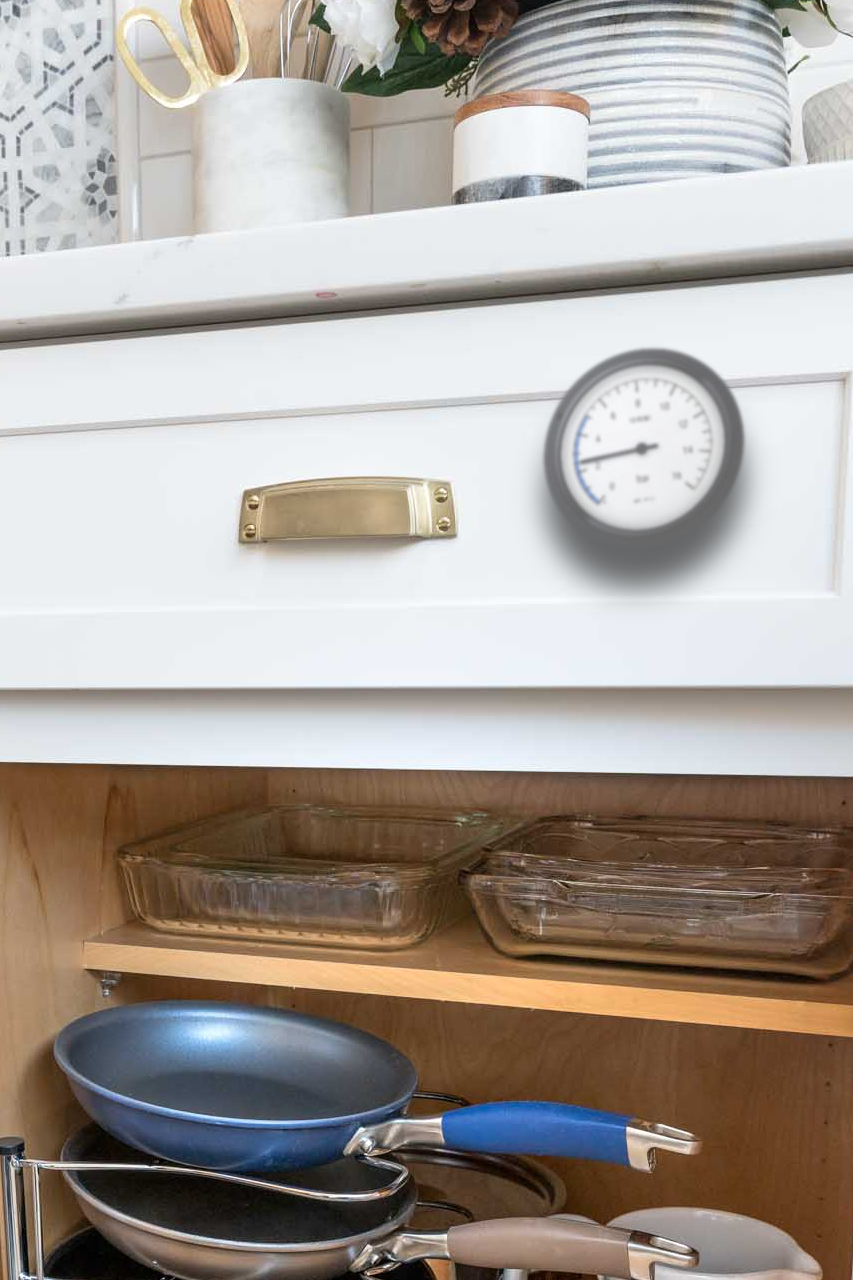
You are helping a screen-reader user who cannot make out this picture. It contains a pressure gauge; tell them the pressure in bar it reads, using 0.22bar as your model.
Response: 2.5bar
